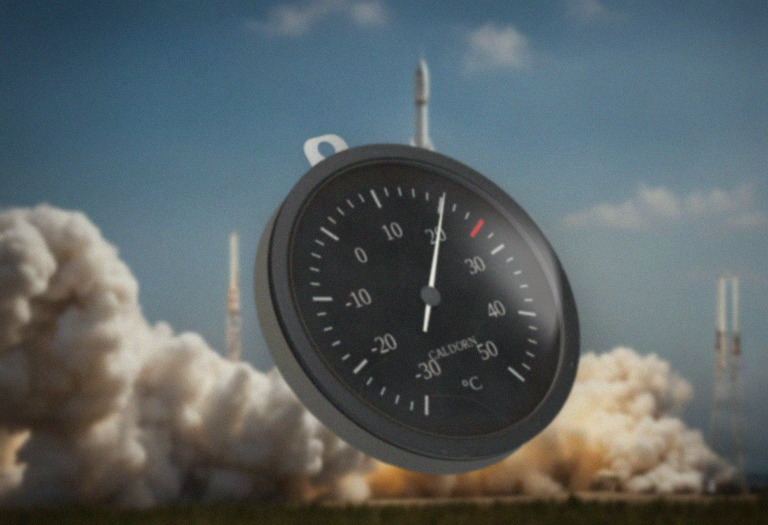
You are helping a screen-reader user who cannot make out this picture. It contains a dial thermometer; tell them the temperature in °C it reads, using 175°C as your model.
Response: 20°C
